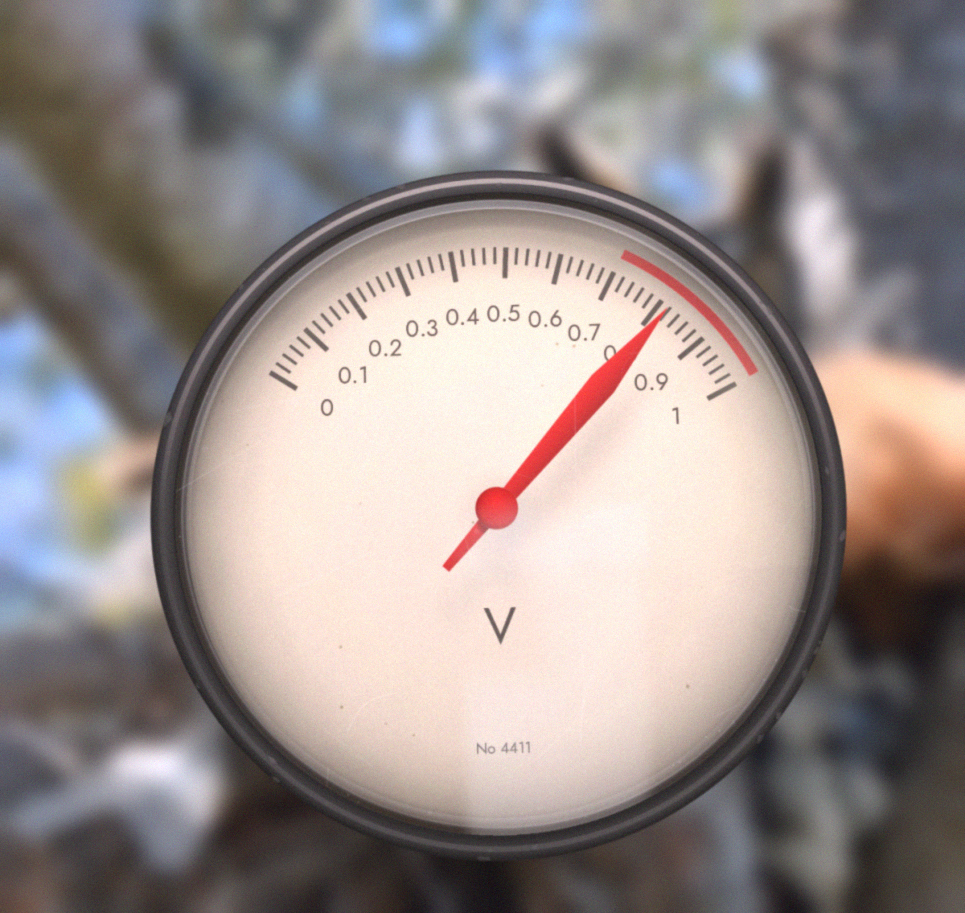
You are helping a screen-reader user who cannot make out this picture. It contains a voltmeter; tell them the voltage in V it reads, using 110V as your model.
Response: 0.82V
